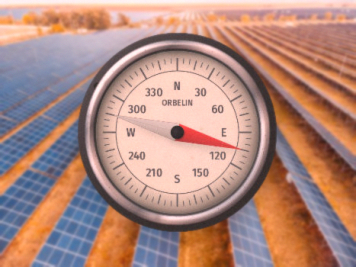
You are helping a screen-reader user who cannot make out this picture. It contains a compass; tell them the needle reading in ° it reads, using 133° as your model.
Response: 105°
